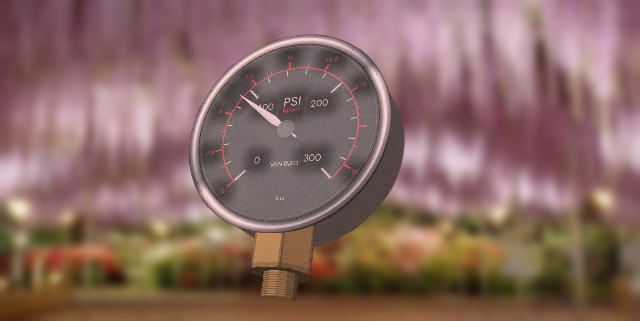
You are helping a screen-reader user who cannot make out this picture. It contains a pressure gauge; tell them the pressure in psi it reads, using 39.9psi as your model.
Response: 90psi
